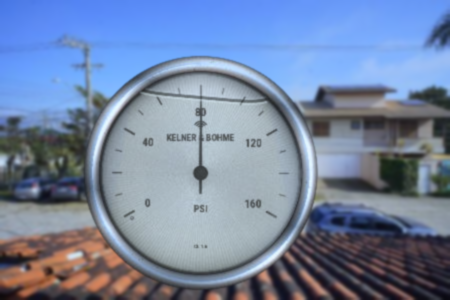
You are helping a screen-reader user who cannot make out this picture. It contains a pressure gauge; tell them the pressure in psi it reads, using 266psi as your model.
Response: 80psi
